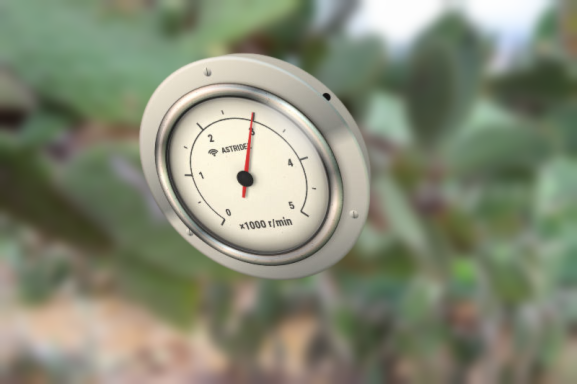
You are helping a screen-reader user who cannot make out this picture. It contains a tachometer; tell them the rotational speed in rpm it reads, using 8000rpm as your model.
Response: 3000rpm
